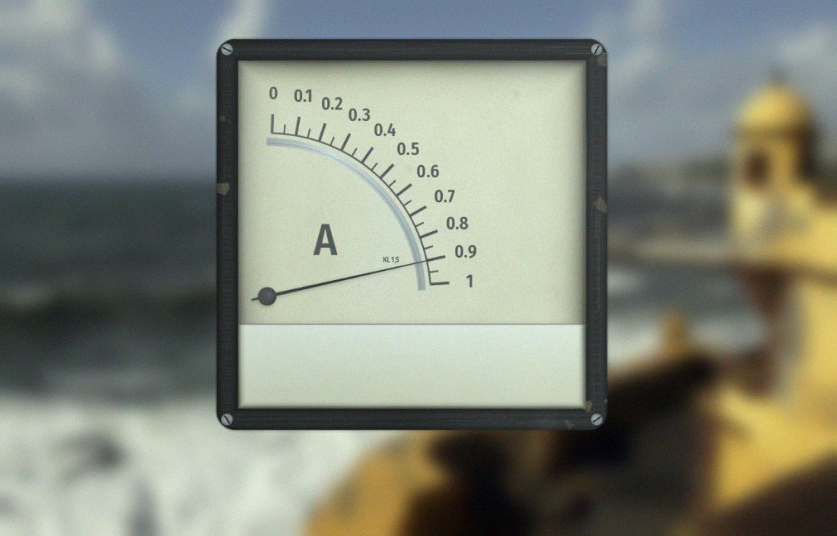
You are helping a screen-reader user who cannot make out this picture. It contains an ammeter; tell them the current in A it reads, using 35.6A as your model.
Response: 0.9A
